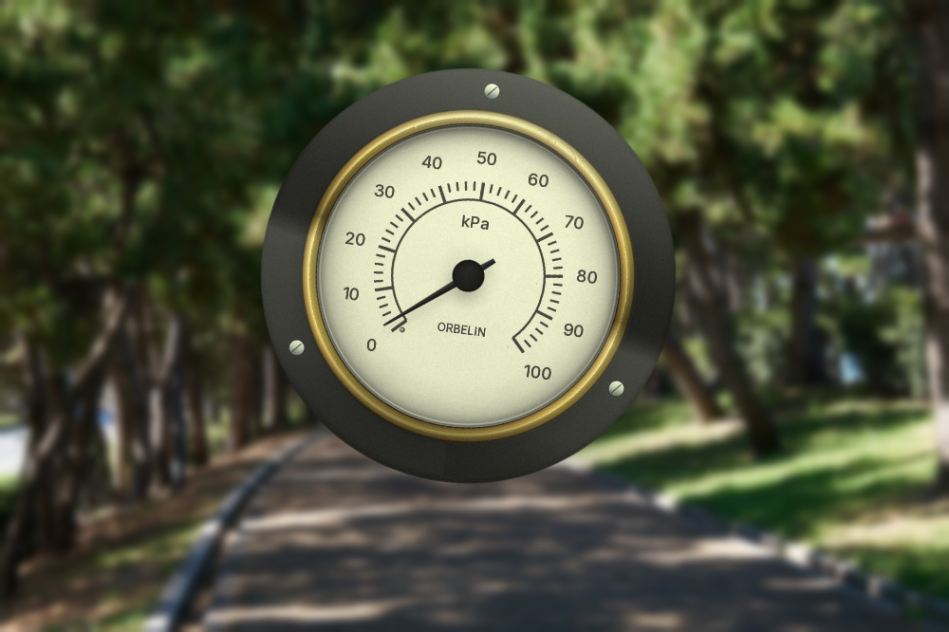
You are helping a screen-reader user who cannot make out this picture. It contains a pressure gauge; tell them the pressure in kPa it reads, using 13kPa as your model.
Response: 2kPa
